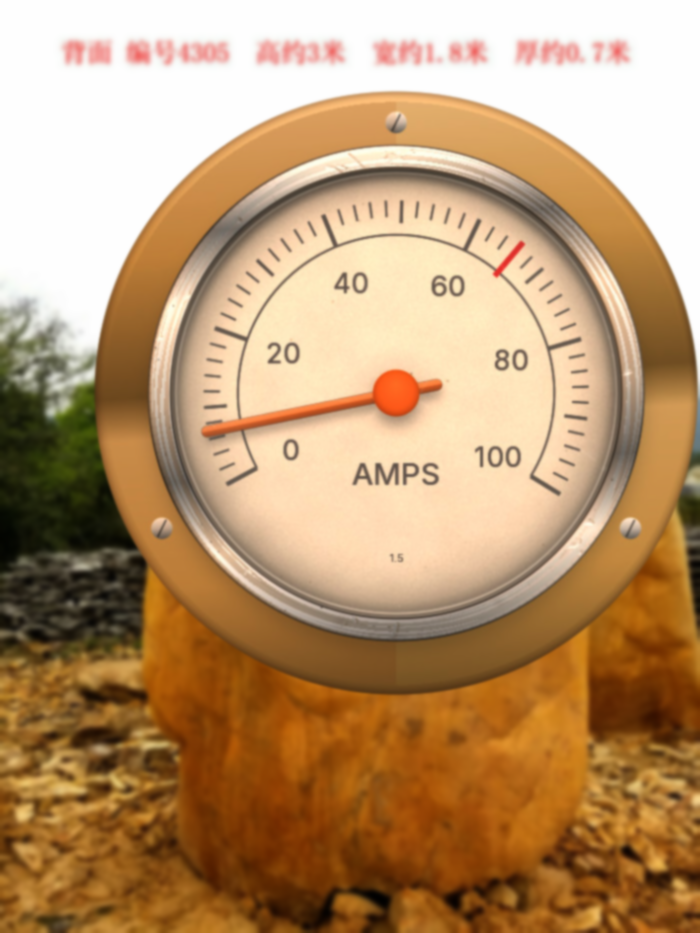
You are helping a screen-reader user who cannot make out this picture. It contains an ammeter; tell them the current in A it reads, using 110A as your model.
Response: 7A
